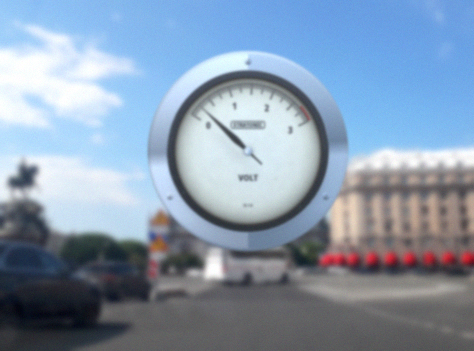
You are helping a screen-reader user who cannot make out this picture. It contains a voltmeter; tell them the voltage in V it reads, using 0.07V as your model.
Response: 0.25V
